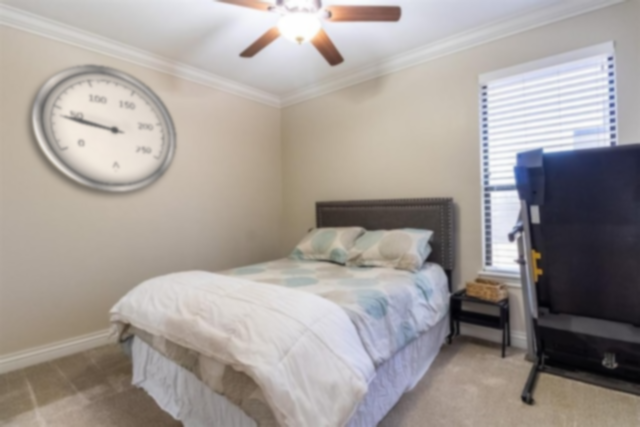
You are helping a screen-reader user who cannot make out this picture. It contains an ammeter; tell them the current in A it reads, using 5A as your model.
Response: 40A
